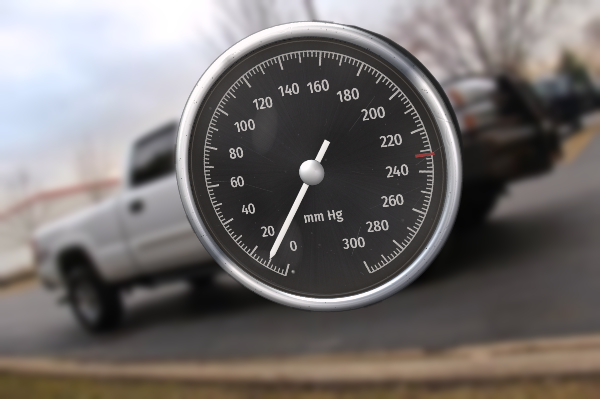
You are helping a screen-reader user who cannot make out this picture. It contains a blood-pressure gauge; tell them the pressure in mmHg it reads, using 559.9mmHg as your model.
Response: 10mmHg
